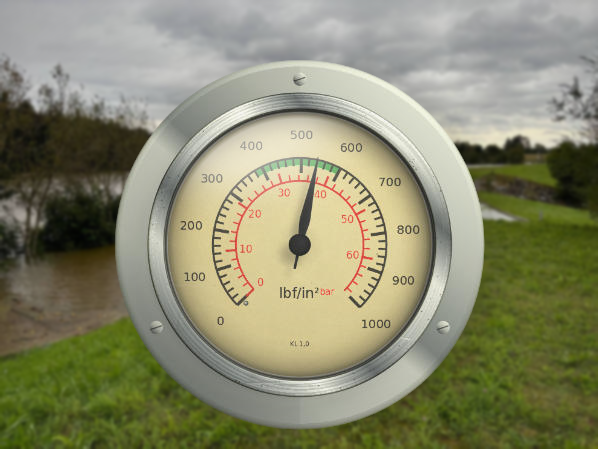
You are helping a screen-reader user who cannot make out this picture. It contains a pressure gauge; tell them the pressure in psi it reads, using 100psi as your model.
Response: 540psi
